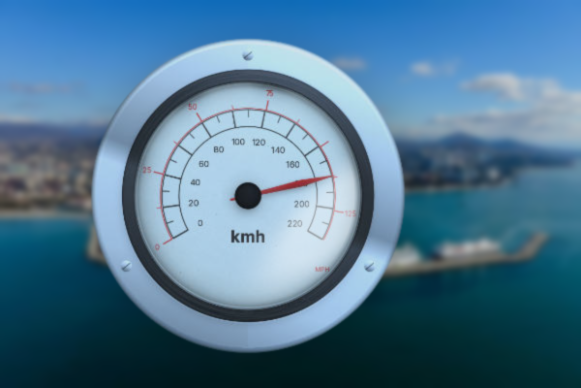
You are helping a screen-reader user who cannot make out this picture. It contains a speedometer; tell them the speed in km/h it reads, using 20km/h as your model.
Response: 180km/h
